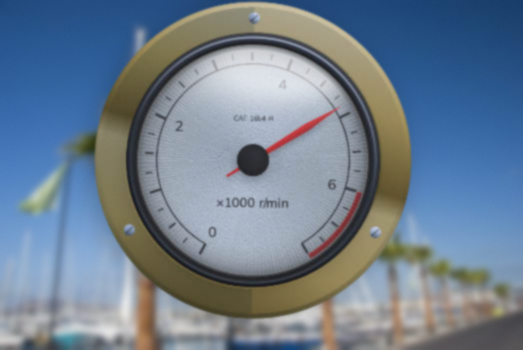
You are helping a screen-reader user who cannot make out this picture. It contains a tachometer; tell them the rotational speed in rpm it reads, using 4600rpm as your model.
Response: 4875rpm
